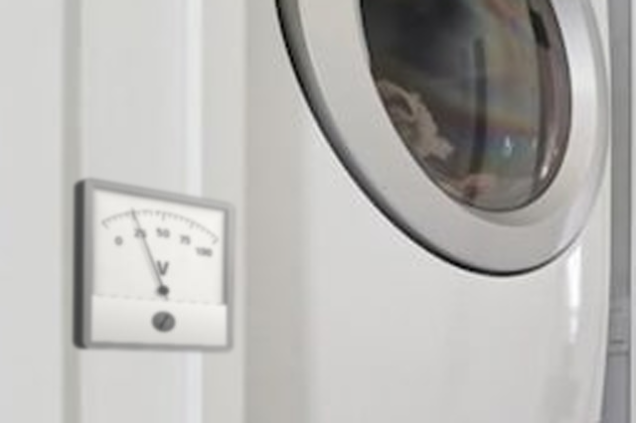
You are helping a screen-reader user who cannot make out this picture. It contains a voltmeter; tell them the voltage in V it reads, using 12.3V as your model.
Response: 25V
